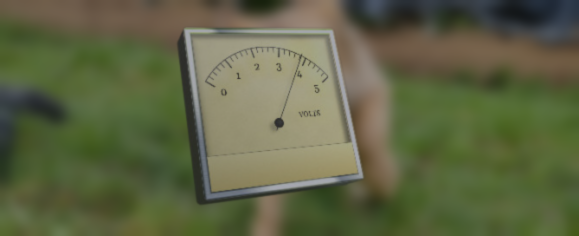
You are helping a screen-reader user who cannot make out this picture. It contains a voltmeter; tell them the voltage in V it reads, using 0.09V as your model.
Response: 3.8V
